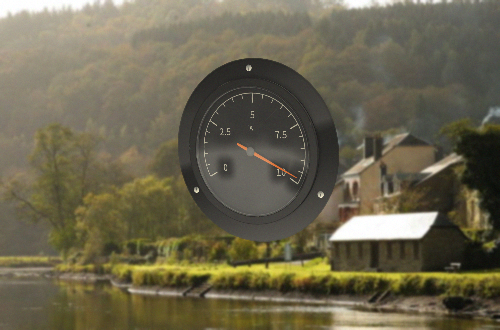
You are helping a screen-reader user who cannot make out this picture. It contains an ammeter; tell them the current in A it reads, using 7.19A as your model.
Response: 9.75A
